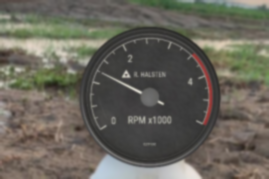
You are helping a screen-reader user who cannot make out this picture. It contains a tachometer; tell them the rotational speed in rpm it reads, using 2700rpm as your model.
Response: 1250rpm
